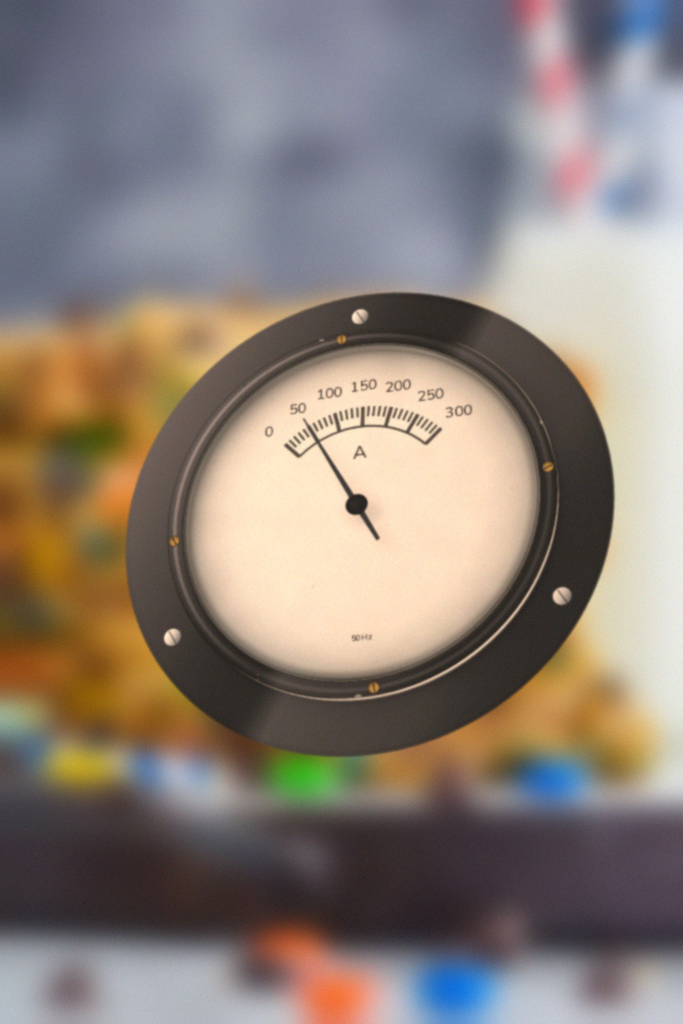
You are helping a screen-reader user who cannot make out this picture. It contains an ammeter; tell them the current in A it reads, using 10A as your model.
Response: 50A
